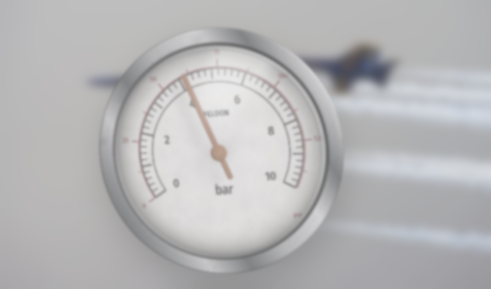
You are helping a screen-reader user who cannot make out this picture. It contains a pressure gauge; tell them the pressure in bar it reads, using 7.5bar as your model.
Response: 4.2bar
